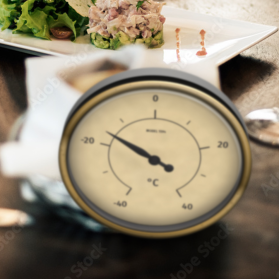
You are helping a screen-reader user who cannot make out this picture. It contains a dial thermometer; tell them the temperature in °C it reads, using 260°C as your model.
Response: -15°C
